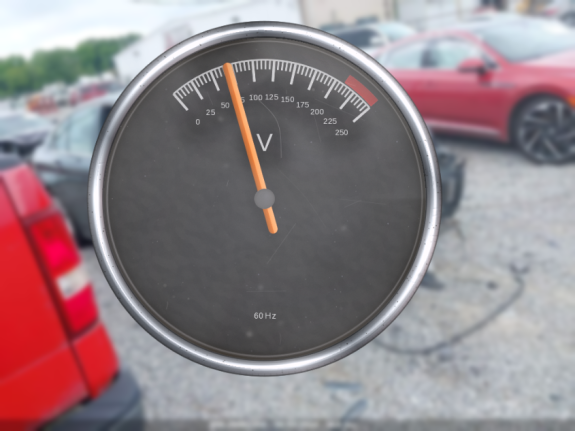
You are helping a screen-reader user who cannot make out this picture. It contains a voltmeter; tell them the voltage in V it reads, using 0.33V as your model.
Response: 70V
